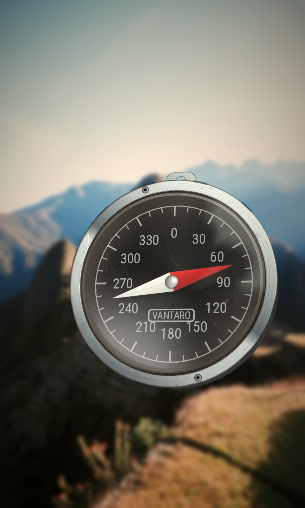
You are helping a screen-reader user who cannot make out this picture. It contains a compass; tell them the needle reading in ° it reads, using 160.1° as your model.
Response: 75°
